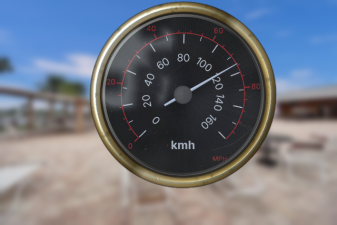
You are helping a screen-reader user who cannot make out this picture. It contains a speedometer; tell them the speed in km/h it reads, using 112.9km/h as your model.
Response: 115km/h
